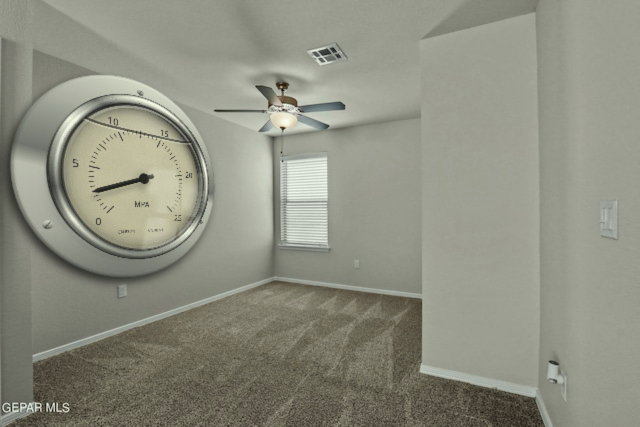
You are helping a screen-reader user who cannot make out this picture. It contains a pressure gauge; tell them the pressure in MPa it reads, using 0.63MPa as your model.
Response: 2.5MPa
